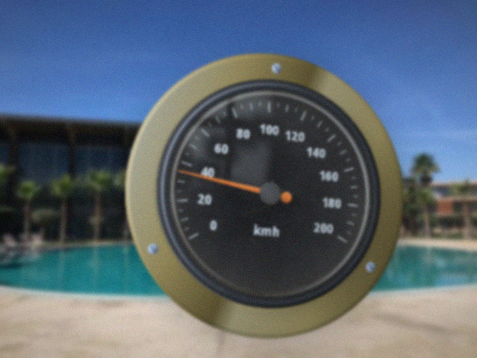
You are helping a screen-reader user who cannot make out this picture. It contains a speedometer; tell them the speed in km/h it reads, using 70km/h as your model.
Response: 35km/h
